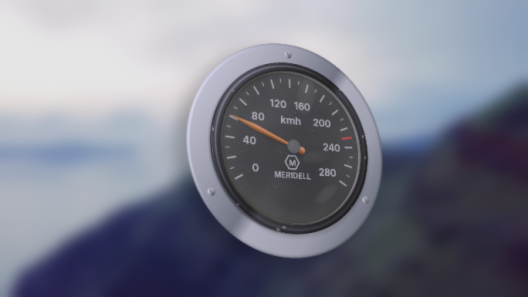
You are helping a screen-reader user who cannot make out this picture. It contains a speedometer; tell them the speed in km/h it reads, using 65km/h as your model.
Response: 60km/h
